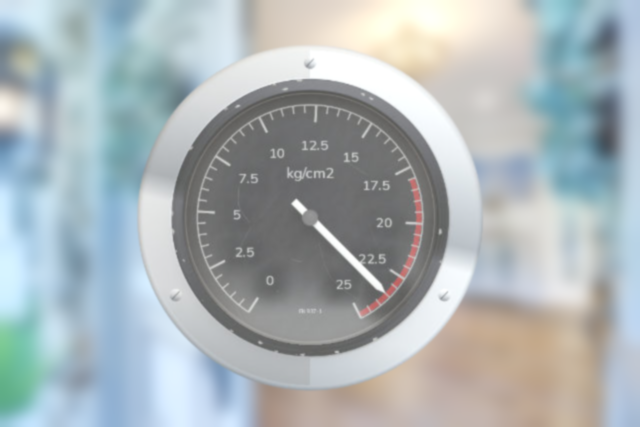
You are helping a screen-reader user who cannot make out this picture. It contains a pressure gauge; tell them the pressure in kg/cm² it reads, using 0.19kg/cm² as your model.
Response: 23.5kg/cm²
